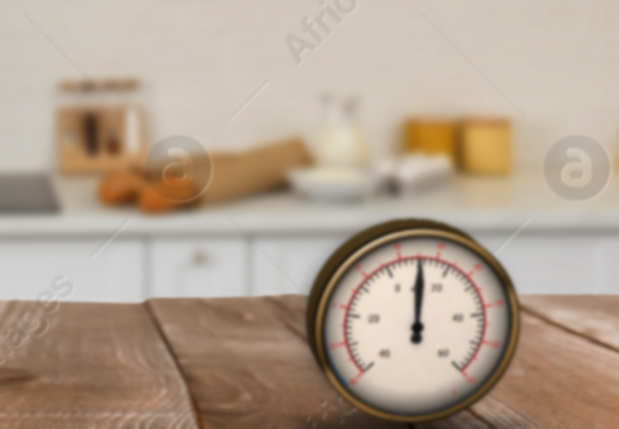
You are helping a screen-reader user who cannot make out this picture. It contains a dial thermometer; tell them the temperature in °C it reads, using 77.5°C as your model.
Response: 10°C
